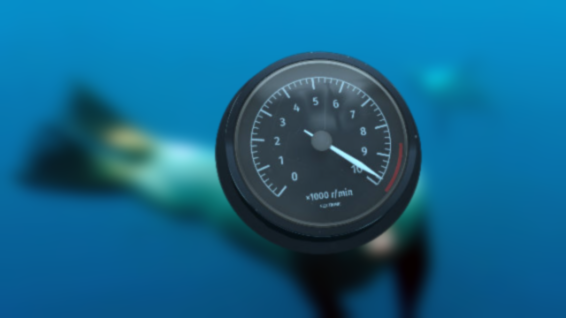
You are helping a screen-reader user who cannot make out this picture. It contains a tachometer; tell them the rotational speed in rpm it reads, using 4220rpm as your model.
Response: 9800rpm
